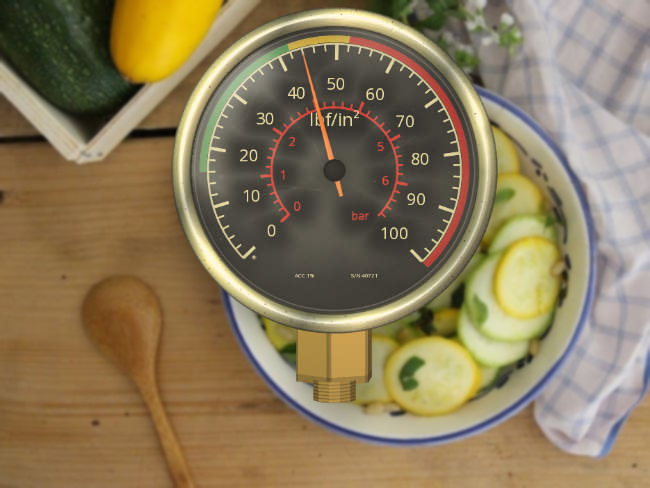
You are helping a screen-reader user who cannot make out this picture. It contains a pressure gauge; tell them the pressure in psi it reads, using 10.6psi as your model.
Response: 44psi
